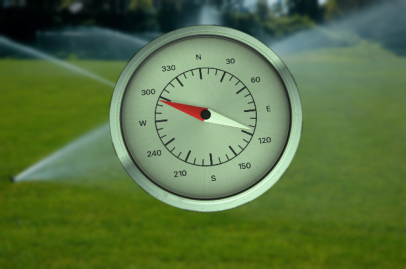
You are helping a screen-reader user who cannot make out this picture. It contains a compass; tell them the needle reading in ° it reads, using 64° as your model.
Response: 295°
